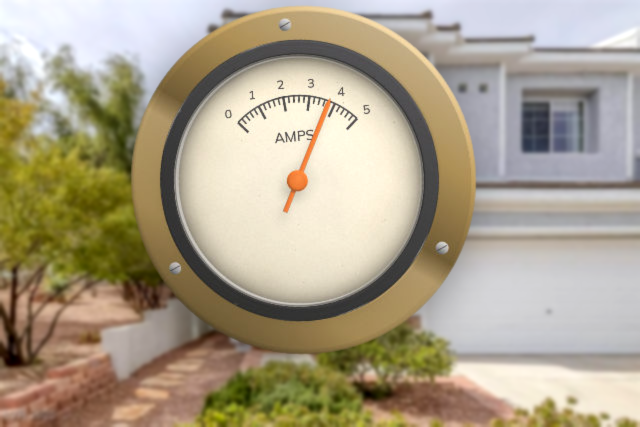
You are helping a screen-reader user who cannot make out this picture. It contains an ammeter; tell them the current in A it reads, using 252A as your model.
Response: 3.8A
